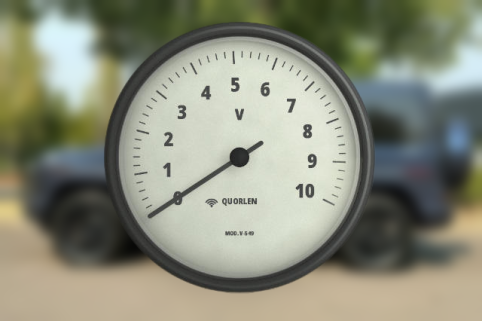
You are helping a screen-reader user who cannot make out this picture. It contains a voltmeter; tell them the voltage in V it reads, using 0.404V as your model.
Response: 0V
